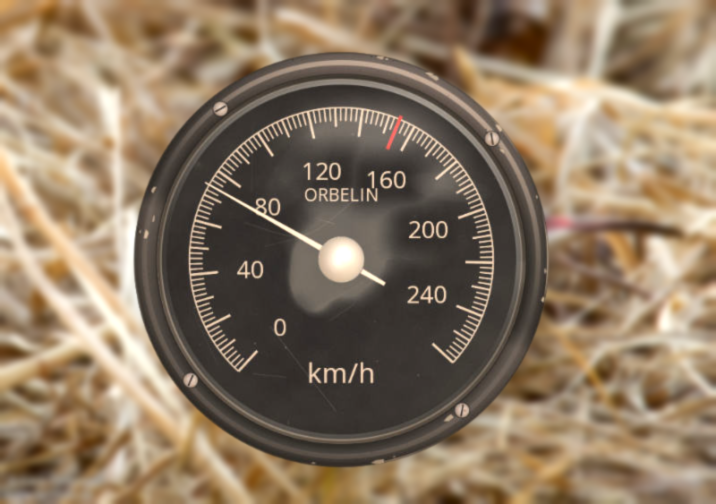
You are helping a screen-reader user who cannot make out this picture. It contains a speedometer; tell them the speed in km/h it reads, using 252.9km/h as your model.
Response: 74km/h
